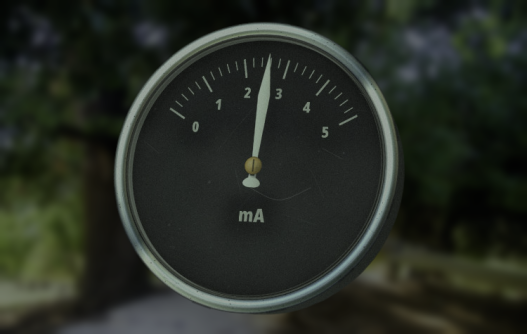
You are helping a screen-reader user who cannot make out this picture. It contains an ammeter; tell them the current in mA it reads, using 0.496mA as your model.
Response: 2.6mA
